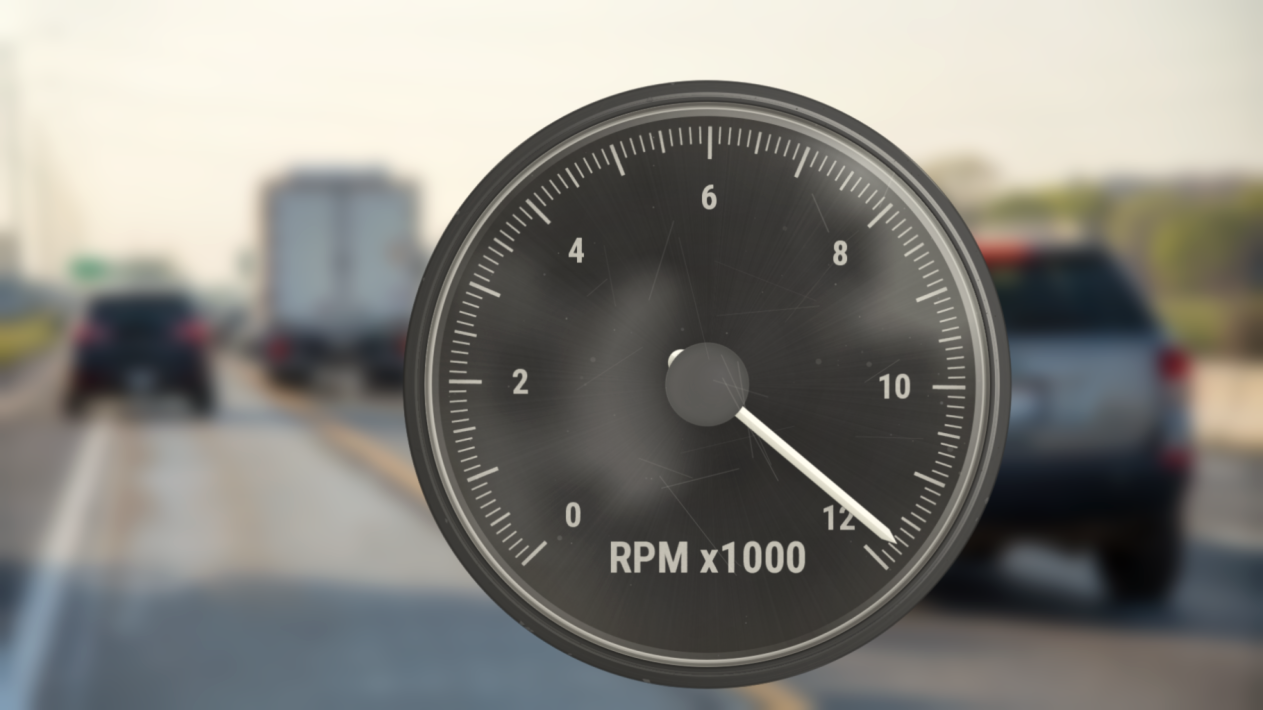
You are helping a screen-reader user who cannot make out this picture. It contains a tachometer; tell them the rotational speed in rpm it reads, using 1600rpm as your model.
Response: 11750rpm
